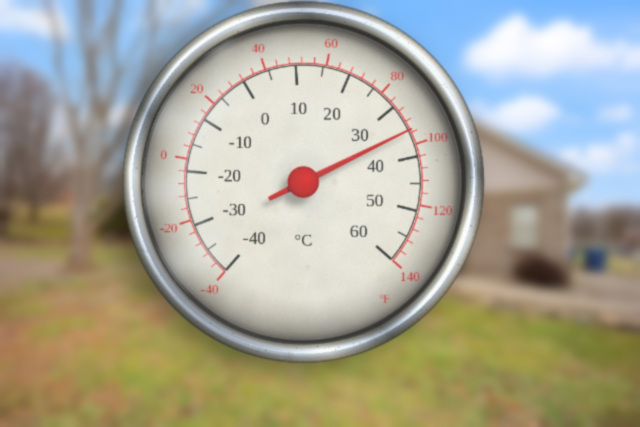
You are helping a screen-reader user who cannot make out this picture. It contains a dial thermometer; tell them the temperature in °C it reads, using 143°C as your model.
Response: 35°C
